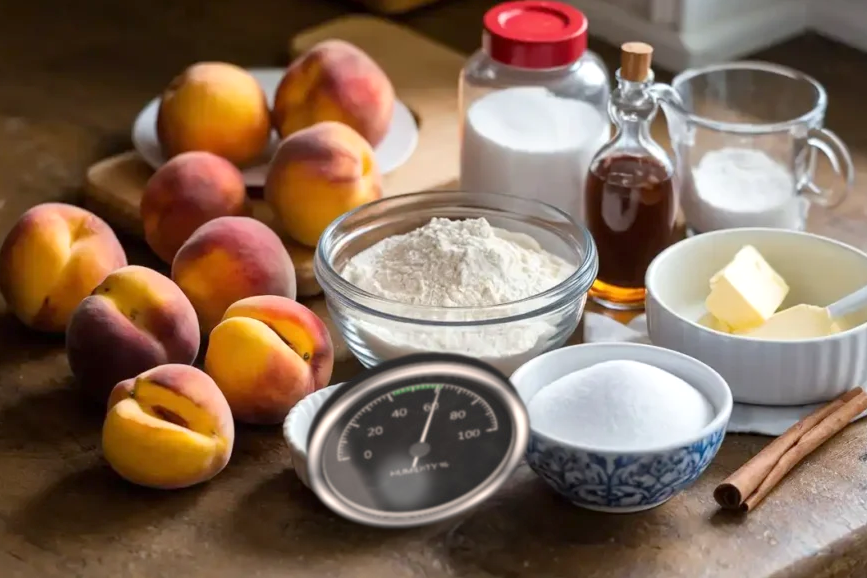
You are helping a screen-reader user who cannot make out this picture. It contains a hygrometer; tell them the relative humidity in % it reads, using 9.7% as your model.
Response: 60%
